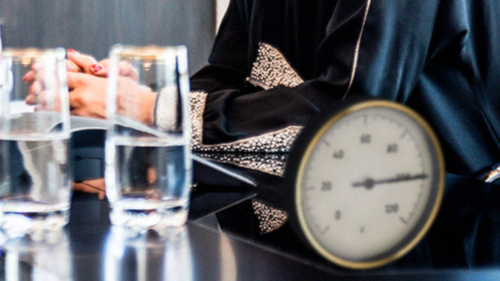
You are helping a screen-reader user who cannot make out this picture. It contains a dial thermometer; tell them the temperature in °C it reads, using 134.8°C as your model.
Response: 100°C
